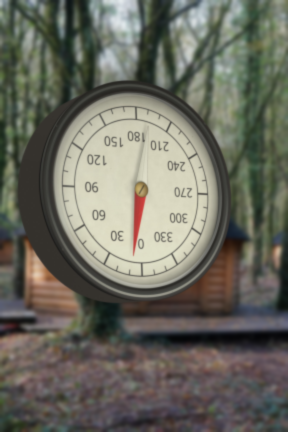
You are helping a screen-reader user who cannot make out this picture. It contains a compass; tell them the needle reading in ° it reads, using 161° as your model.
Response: 10°
